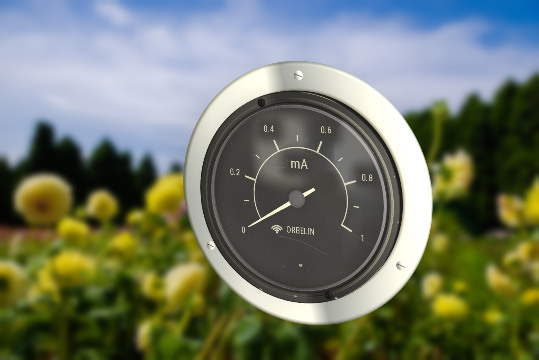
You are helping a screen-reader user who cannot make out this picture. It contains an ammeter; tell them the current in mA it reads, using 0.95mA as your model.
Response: 0mA
